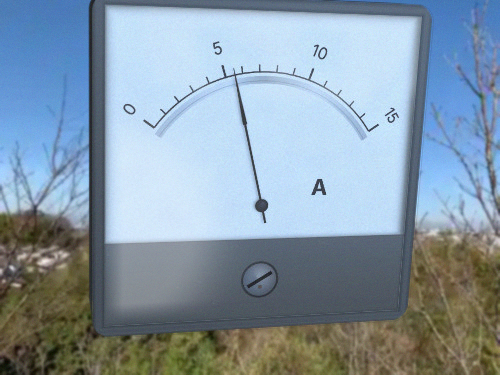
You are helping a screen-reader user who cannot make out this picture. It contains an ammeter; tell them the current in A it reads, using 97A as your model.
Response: 5.5A
